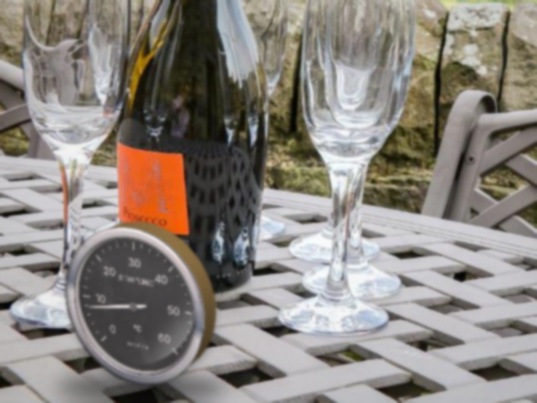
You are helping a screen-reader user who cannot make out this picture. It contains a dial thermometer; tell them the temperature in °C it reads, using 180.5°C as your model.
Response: 8°C
